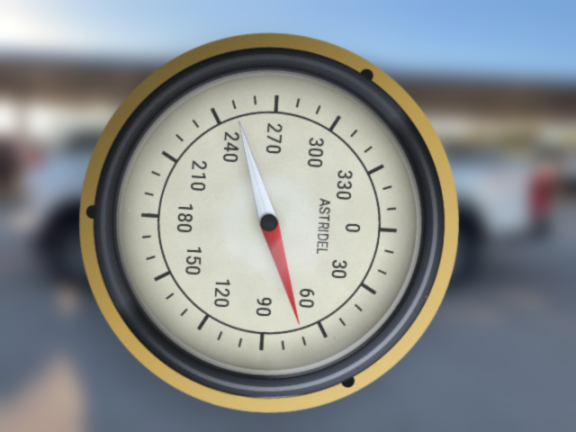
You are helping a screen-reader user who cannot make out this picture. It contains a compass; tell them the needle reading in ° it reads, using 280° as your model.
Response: 70°
